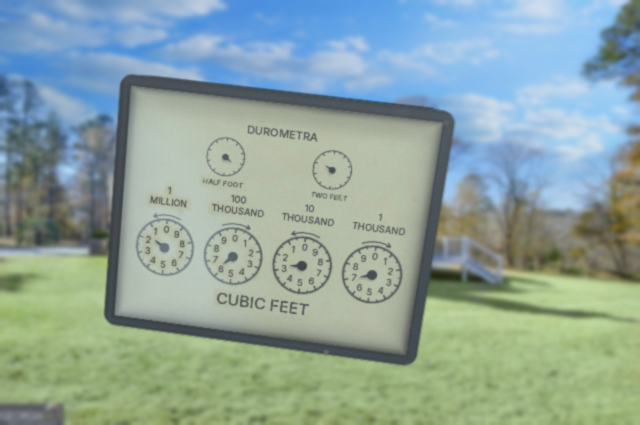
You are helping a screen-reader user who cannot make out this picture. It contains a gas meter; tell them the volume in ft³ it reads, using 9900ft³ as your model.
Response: 162700ft³
